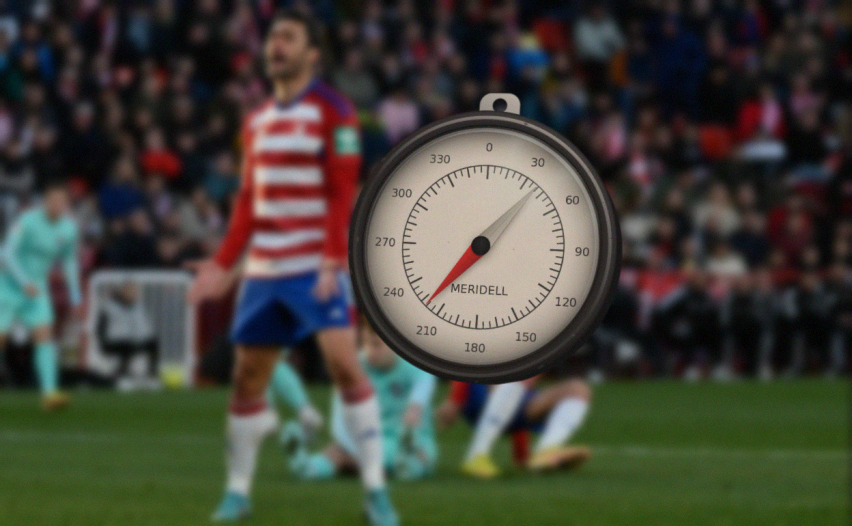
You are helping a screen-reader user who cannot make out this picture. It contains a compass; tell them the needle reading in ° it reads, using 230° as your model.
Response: 220°
